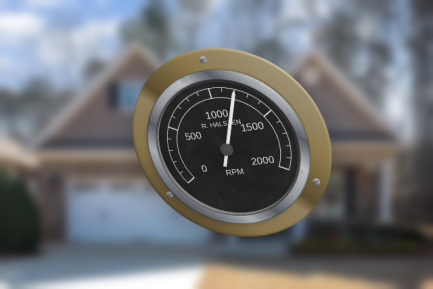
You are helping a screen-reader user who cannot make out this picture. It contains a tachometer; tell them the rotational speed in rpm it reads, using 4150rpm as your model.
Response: 1200rpm
